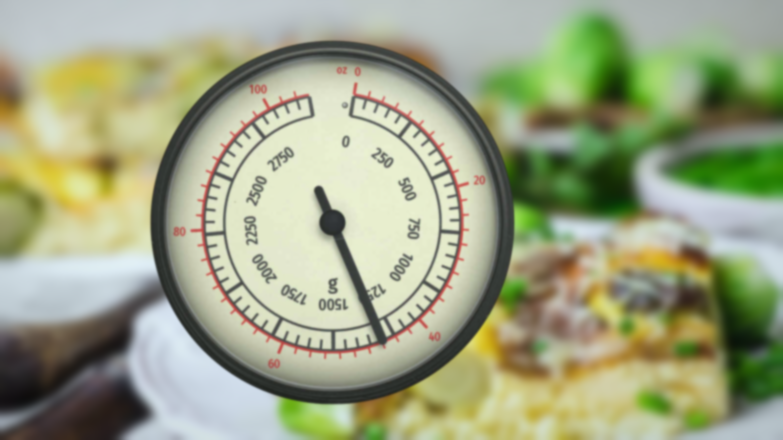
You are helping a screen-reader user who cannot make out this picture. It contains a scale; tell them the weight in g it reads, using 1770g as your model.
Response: 1300g
